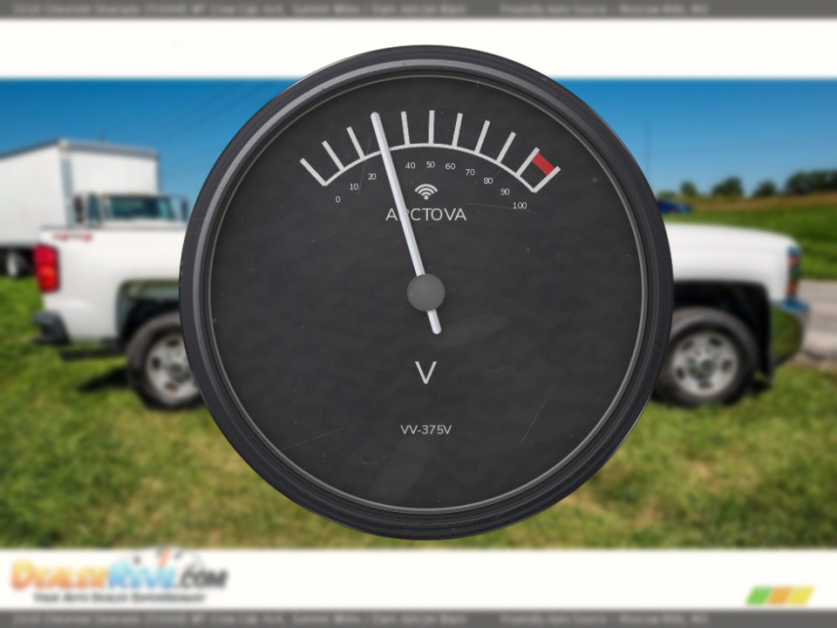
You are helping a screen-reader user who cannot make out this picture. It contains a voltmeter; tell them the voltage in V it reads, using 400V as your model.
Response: 30V
